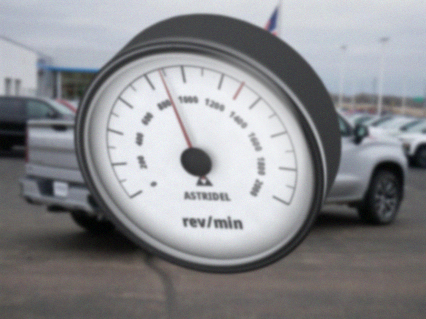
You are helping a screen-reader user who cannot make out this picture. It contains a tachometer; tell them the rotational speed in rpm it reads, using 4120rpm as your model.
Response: 900rpm
